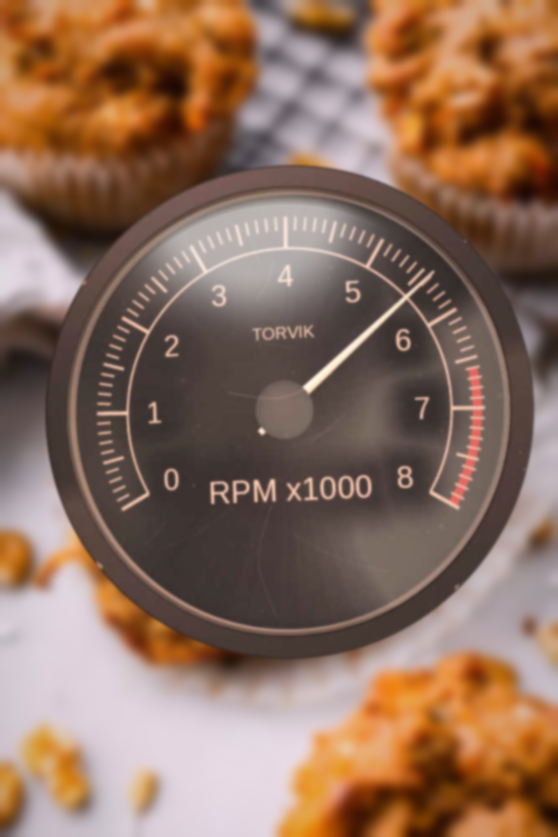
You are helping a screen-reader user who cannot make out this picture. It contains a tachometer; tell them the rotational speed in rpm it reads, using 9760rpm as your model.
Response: 5600rpm
